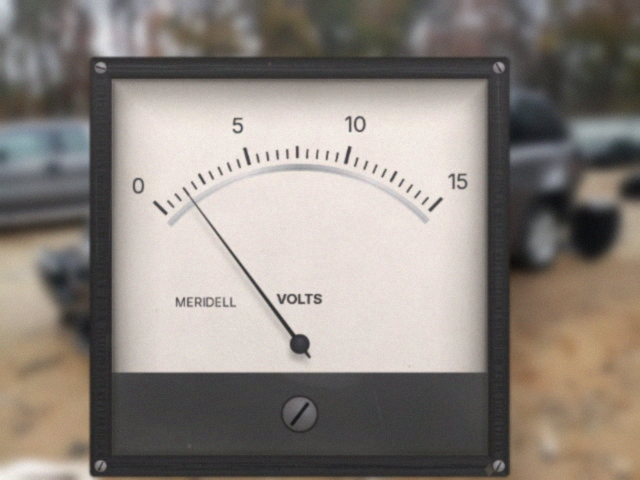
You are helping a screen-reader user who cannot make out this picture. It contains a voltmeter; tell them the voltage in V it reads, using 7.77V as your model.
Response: 1.5V
